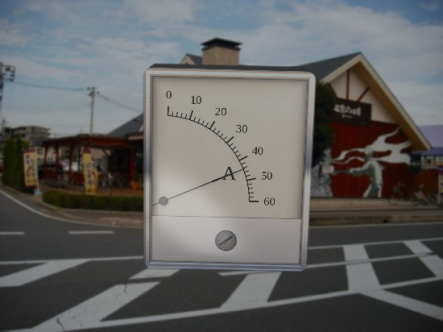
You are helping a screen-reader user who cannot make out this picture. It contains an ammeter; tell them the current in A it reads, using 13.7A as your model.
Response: 44A
